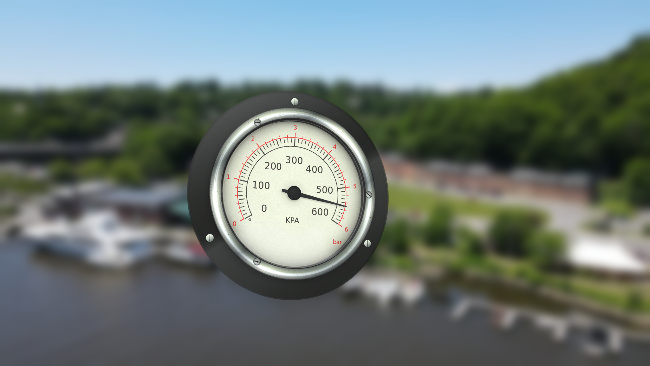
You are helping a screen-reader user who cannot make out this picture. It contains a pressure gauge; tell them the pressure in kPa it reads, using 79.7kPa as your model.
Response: 550kPa
